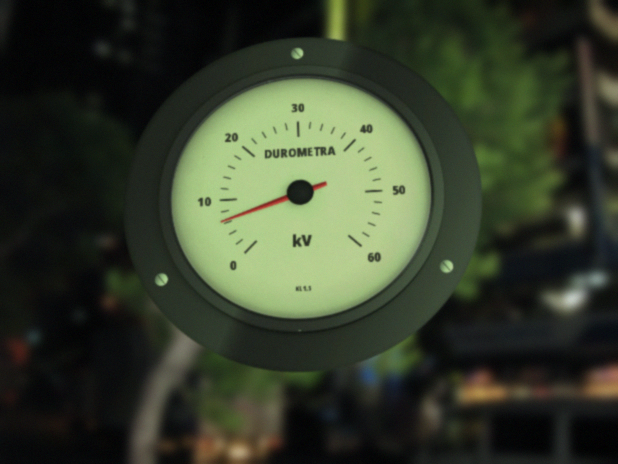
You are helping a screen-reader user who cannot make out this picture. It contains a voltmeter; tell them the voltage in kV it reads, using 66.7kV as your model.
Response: 6kV
